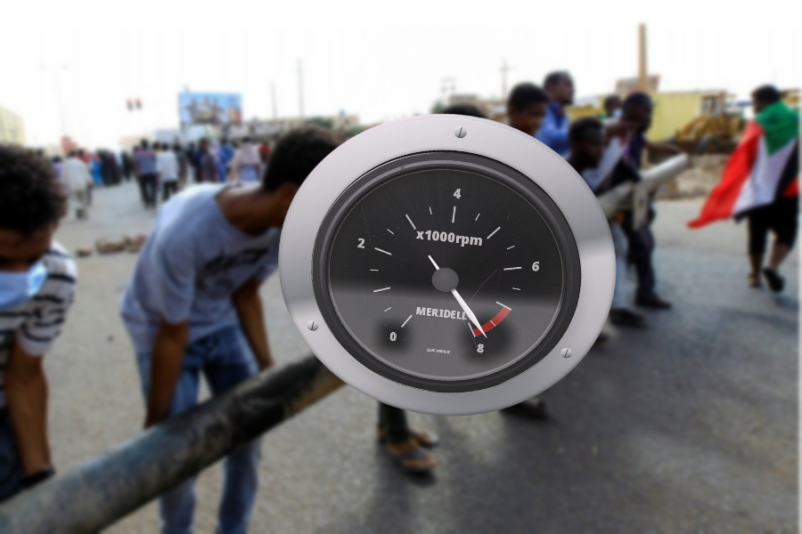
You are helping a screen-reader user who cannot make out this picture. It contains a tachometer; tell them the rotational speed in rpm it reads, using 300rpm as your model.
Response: 7750rpm
